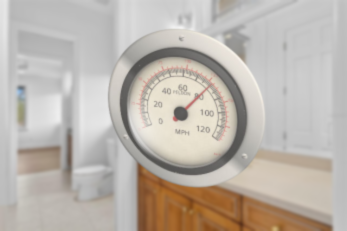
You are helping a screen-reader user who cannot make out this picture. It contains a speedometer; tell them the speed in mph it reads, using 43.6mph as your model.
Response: 80mph
